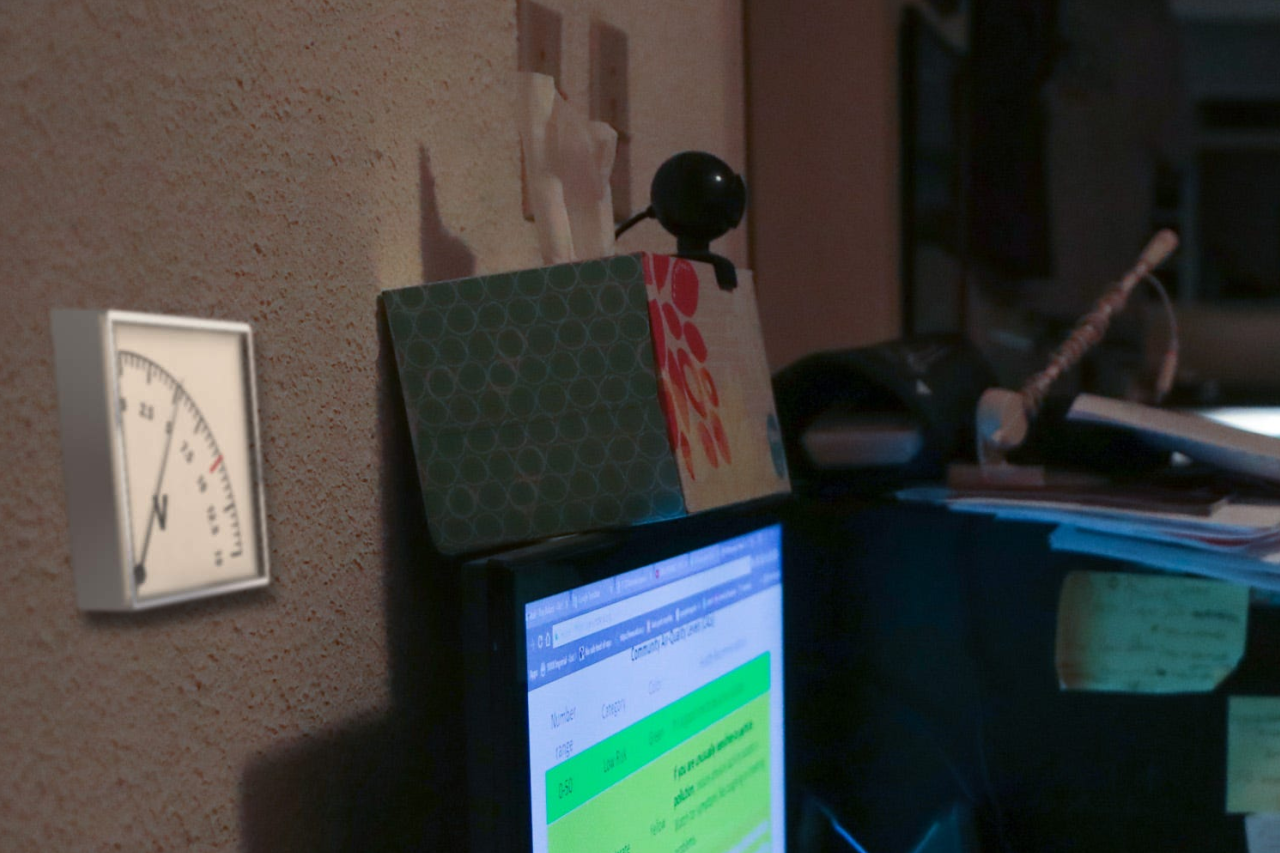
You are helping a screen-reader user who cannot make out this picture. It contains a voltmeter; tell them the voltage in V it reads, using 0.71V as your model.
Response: 5V
